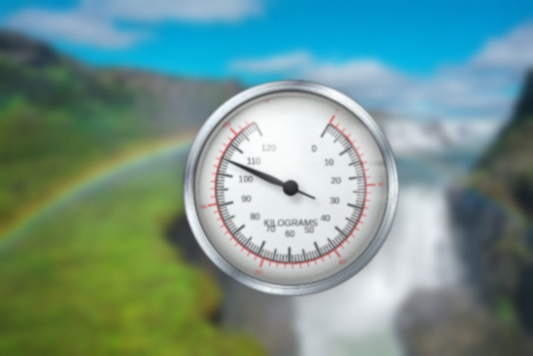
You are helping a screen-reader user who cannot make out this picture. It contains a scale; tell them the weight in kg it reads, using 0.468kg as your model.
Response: 105kg
